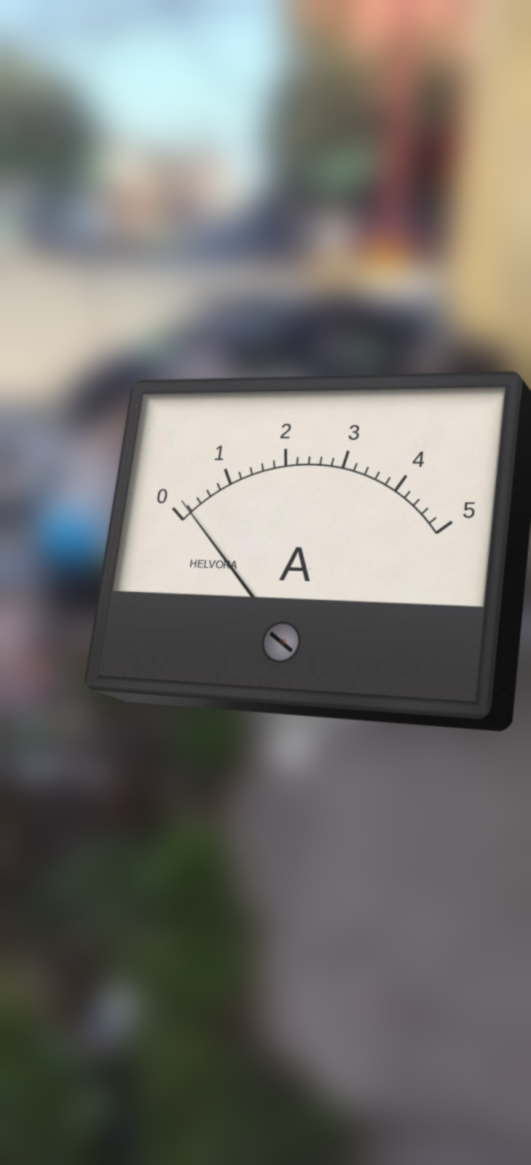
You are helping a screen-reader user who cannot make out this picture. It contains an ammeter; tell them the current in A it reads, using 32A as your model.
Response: 0.2A
